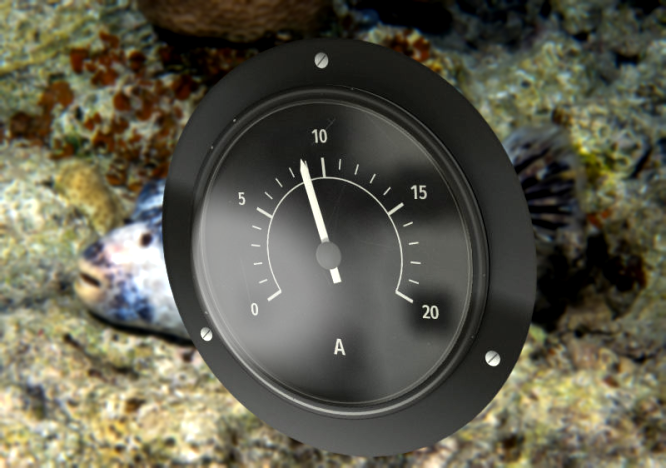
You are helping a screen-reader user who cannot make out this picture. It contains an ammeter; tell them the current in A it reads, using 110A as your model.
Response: 9A
